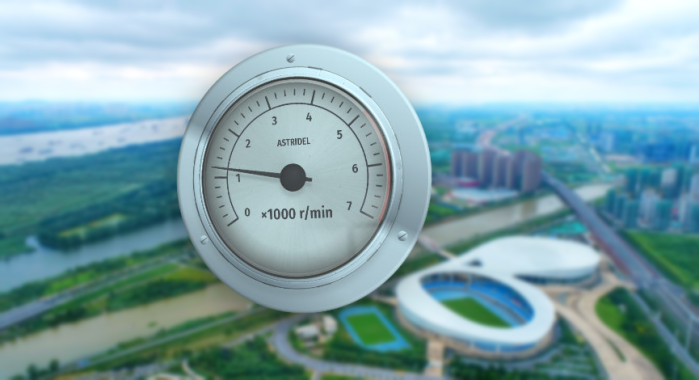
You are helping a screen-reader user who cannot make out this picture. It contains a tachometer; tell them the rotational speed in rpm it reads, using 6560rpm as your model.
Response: 1200rpm
